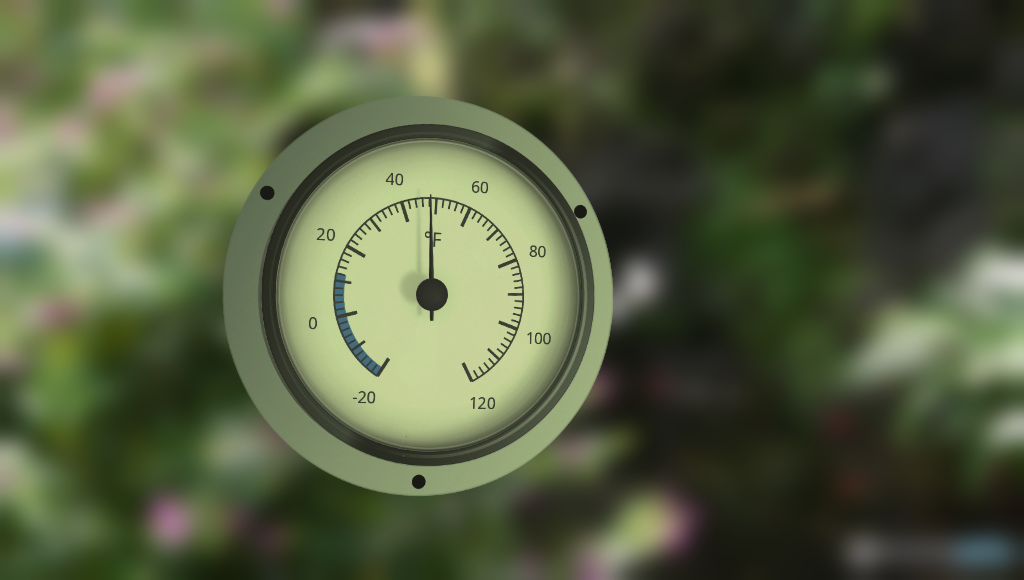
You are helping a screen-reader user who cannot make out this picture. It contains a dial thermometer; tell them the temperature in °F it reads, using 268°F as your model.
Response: 48°F
